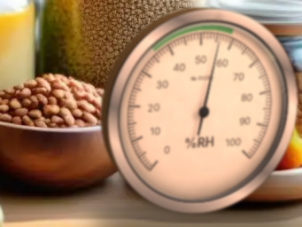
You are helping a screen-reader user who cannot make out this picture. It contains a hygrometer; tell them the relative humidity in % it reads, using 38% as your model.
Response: 55%
